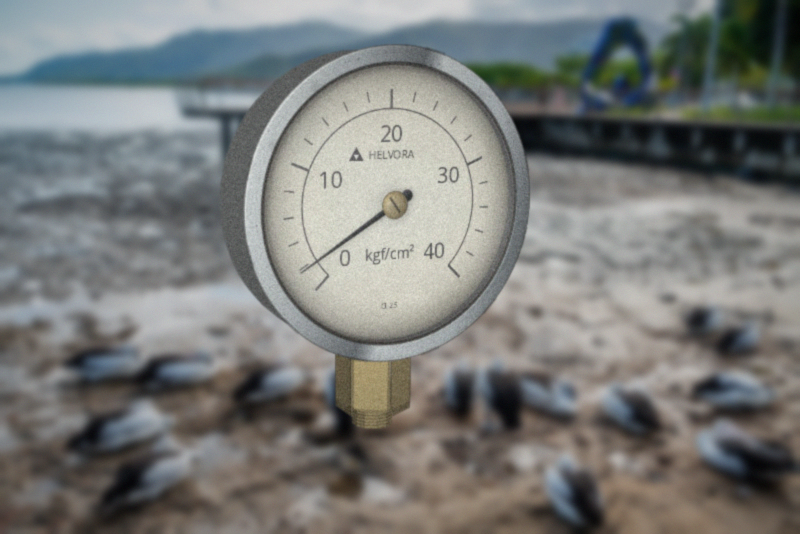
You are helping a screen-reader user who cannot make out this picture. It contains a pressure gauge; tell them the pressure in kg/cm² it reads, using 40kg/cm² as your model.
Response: 2kg/cm²
